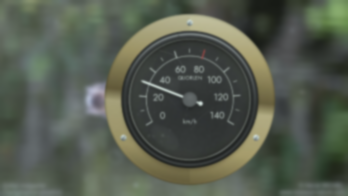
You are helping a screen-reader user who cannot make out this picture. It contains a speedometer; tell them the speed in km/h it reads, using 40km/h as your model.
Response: 30km/h
